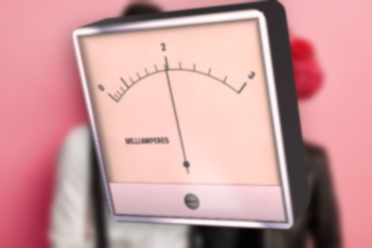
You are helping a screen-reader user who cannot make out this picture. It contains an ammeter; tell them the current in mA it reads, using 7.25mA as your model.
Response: 2mA
